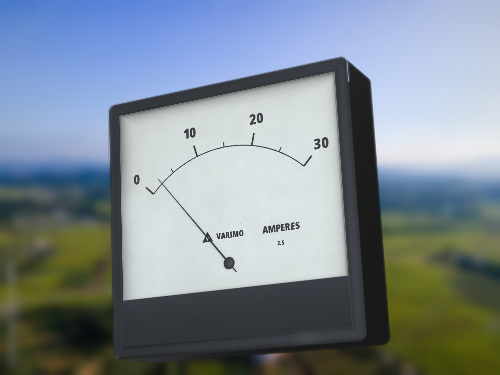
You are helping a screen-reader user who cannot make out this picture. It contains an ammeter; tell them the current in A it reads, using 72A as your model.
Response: 2.5A
